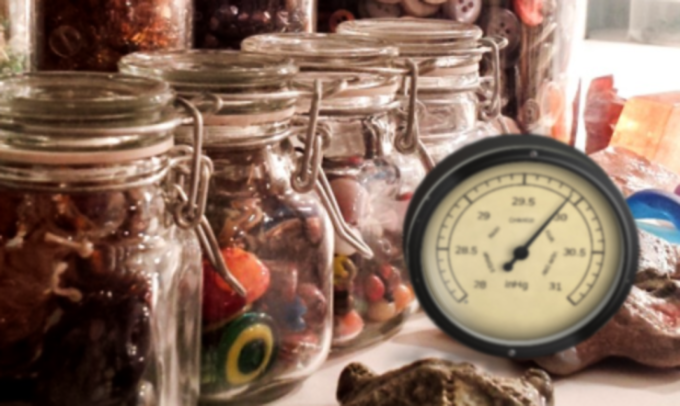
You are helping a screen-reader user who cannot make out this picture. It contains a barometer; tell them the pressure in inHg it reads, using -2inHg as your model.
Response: 29.9inHg
